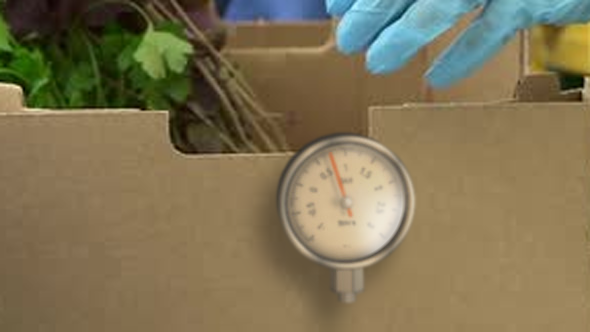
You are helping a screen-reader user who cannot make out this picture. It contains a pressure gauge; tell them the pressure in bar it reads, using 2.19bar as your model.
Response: 0.75bar
